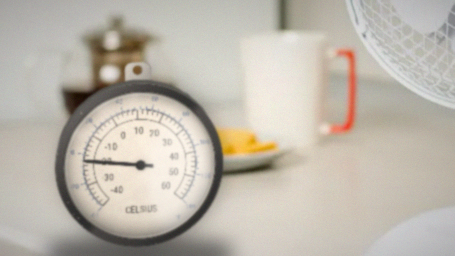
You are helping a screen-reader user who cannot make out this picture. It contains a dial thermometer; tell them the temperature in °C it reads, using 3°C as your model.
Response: -20°C
